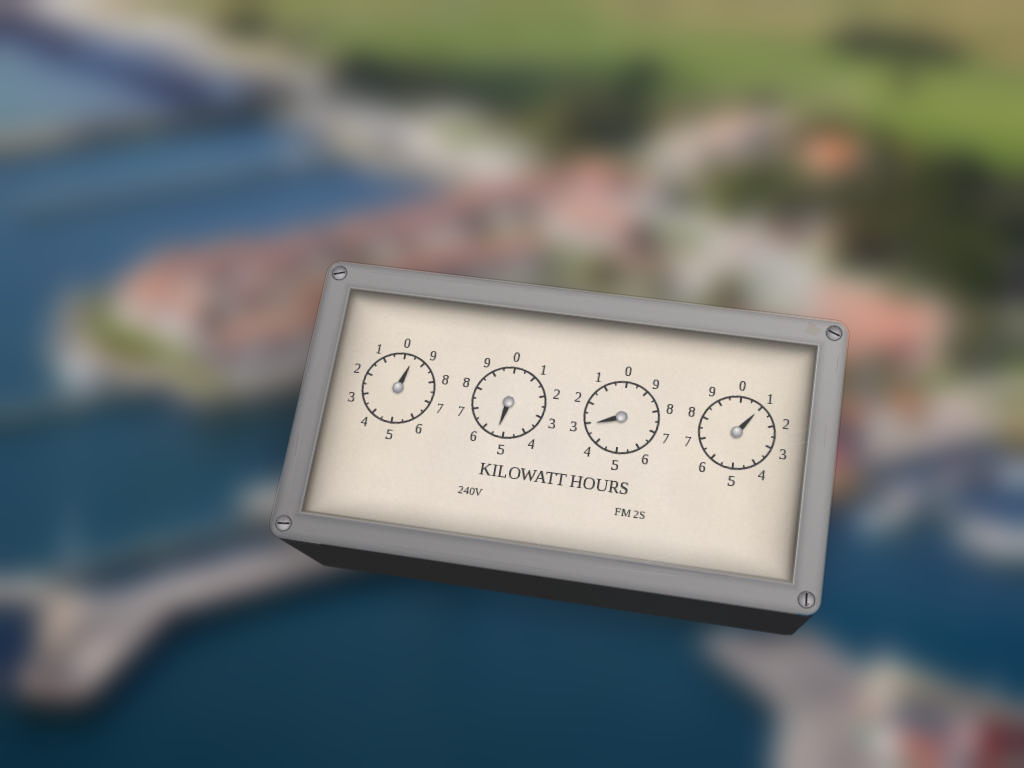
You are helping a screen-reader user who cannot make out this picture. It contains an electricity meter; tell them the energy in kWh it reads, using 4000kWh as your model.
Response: 9531kWh
